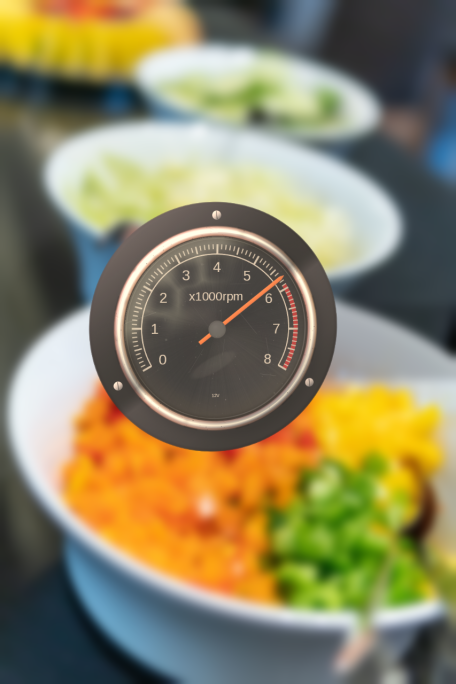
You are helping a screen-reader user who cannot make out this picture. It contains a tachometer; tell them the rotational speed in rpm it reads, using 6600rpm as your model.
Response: 5700rpm
